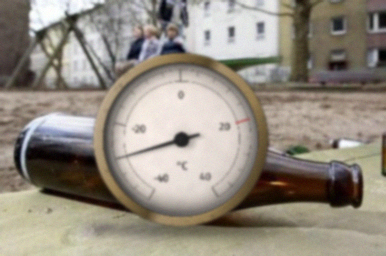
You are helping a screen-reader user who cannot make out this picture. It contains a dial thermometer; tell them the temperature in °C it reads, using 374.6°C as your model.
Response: -28°C
